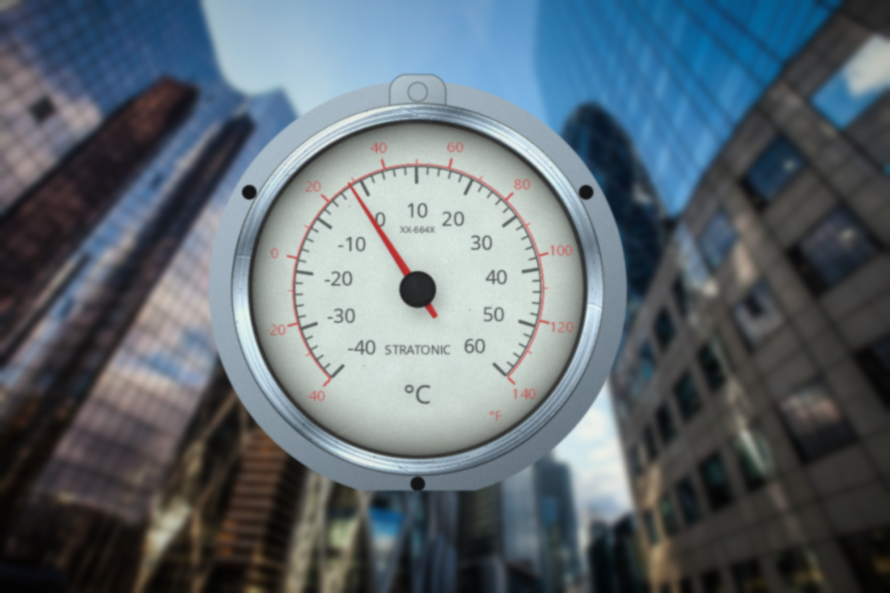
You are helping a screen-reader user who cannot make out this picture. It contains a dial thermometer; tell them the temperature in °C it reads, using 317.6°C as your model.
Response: -2°C
